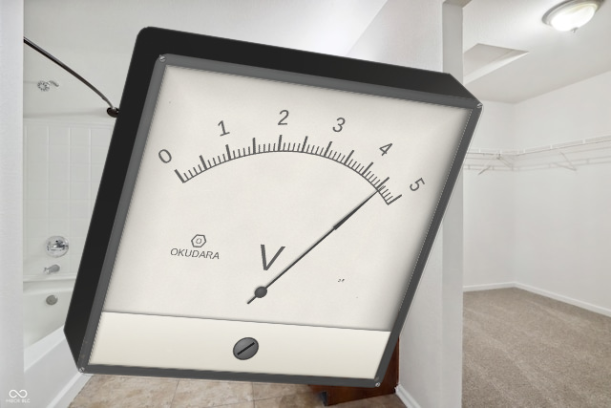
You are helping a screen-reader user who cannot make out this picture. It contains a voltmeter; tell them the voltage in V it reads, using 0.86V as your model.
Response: 4.5V
